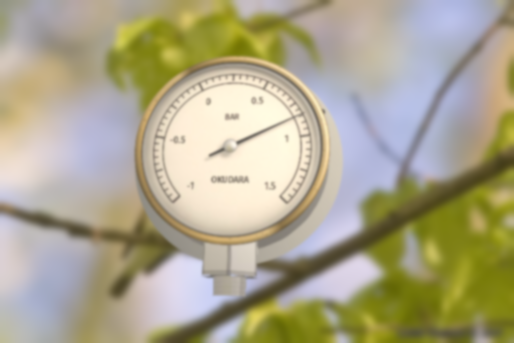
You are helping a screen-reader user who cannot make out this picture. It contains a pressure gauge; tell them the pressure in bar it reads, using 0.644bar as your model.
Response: 0.85bar
